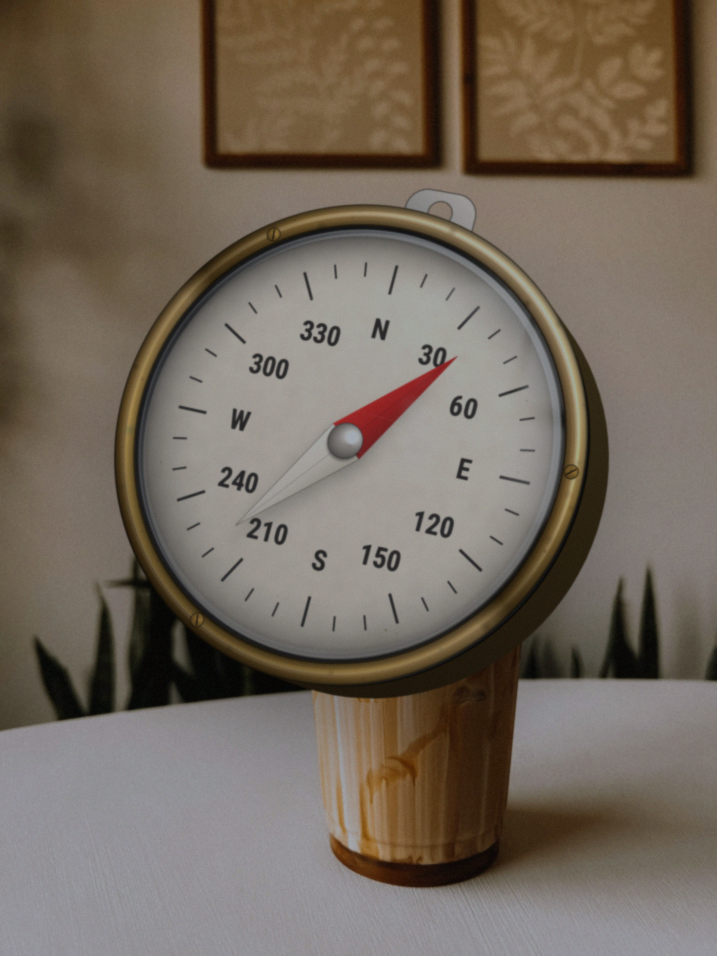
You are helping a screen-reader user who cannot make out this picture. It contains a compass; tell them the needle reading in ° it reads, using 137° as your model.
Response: 40°
